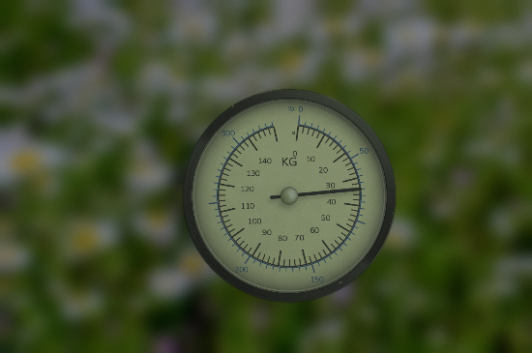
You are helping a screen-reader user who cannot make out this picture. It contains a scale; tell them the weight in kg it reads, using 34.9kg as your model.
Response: 34kg
